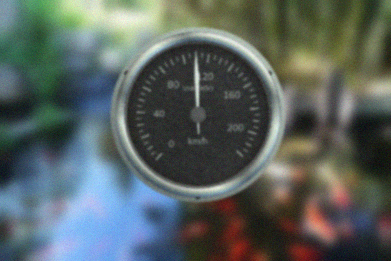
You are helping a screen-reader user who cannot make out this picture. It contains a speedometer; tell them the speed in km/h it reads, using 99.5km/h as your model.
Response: 110km/h
